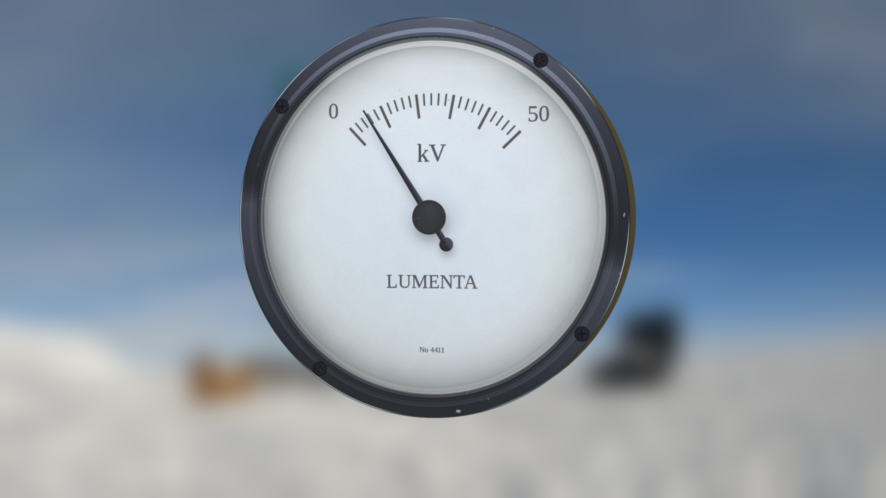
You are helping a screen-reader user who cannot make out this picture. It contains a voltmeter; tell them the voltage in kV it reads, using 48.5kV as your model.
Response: 6kV
